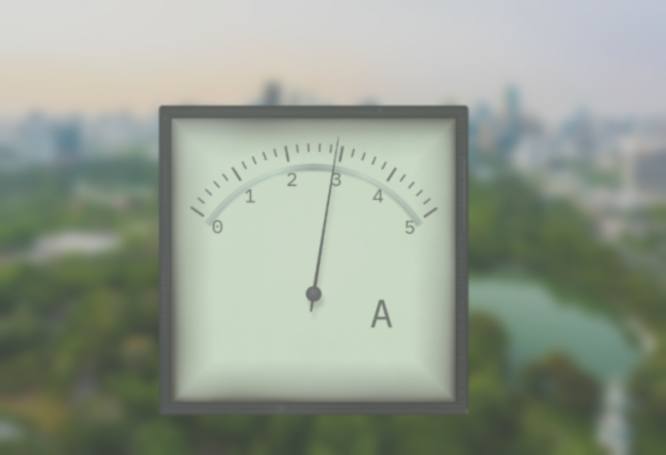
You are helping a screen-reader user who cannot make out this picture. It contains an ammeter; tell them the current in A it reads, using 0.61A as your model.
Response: 2.9A
